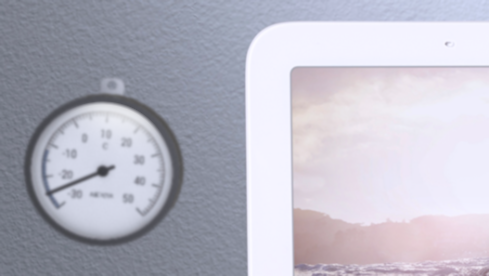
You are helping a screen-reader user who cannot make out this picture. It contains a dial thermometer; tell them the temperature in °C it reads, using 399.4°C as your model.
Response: -25°C
